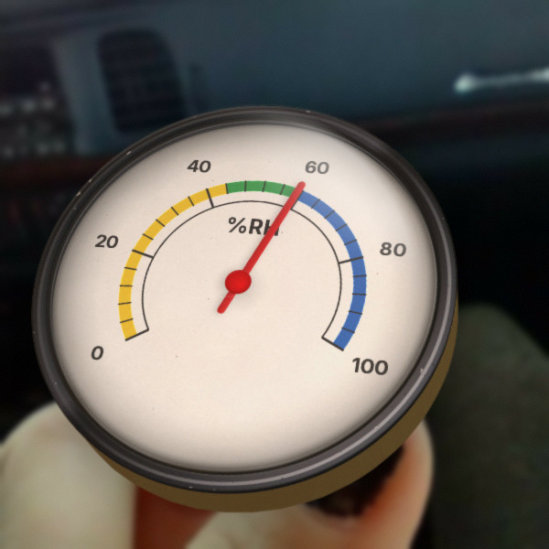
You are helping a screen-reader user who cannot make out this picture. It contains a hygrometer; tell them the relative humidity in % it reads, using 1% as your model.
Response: 60%
